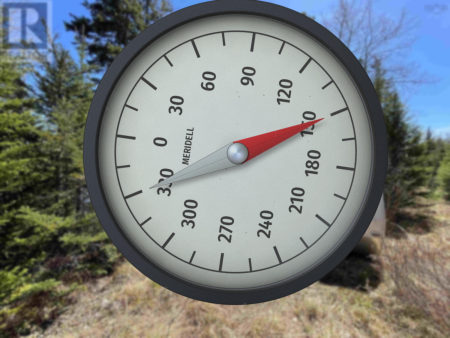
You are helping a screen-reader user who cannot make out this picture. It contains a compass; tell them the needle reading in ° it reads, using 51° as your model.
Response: 150°
